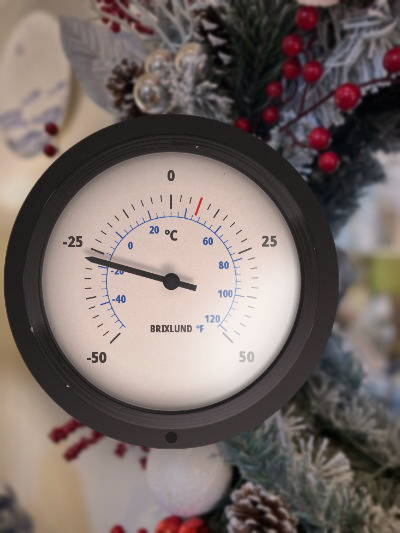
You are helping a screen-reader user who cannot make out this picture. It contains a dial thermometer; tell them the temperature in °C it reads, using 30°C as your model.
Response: -27.5°C
